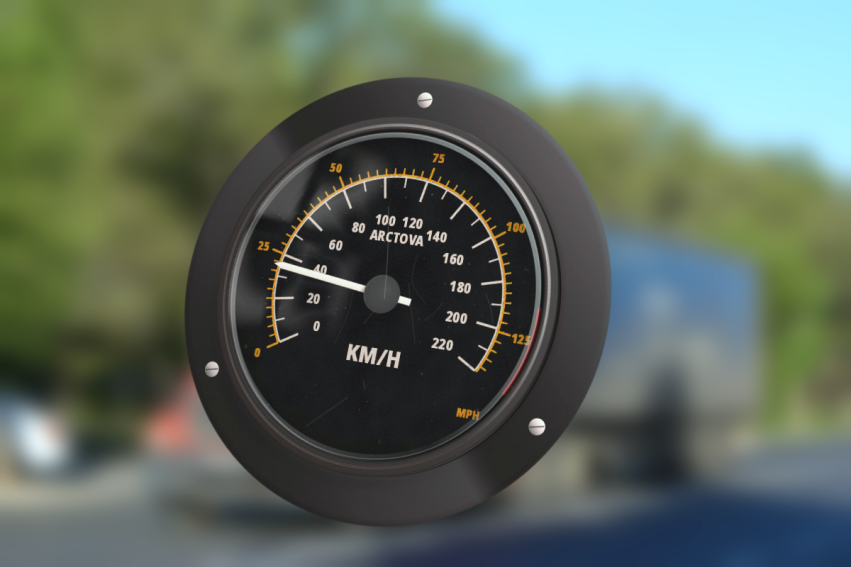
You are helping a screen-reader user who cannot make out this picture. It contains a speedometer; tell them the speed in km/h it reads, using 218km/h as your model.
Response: 35km/h
